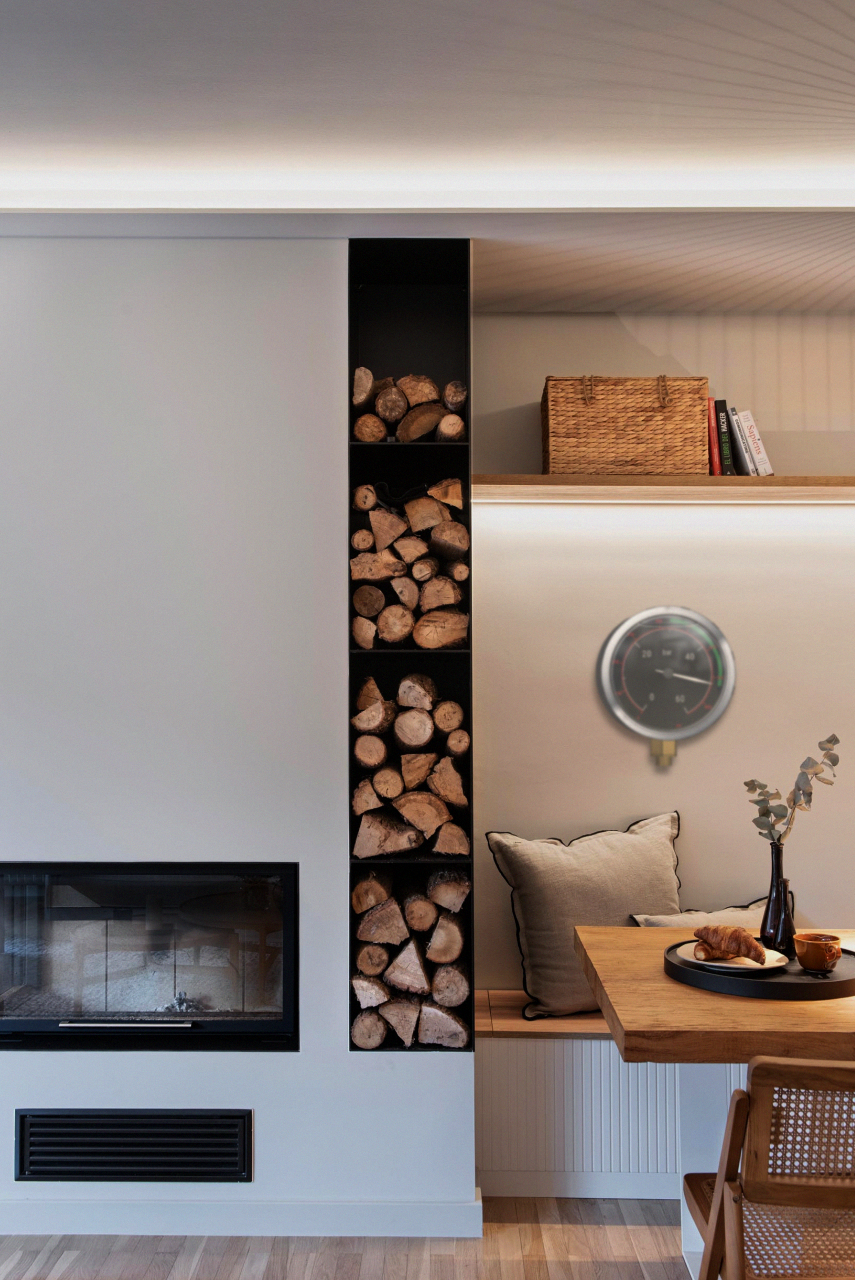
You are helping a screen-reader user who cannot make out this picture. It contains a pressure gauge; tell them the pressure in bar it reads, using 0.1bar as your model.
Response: 50bar
